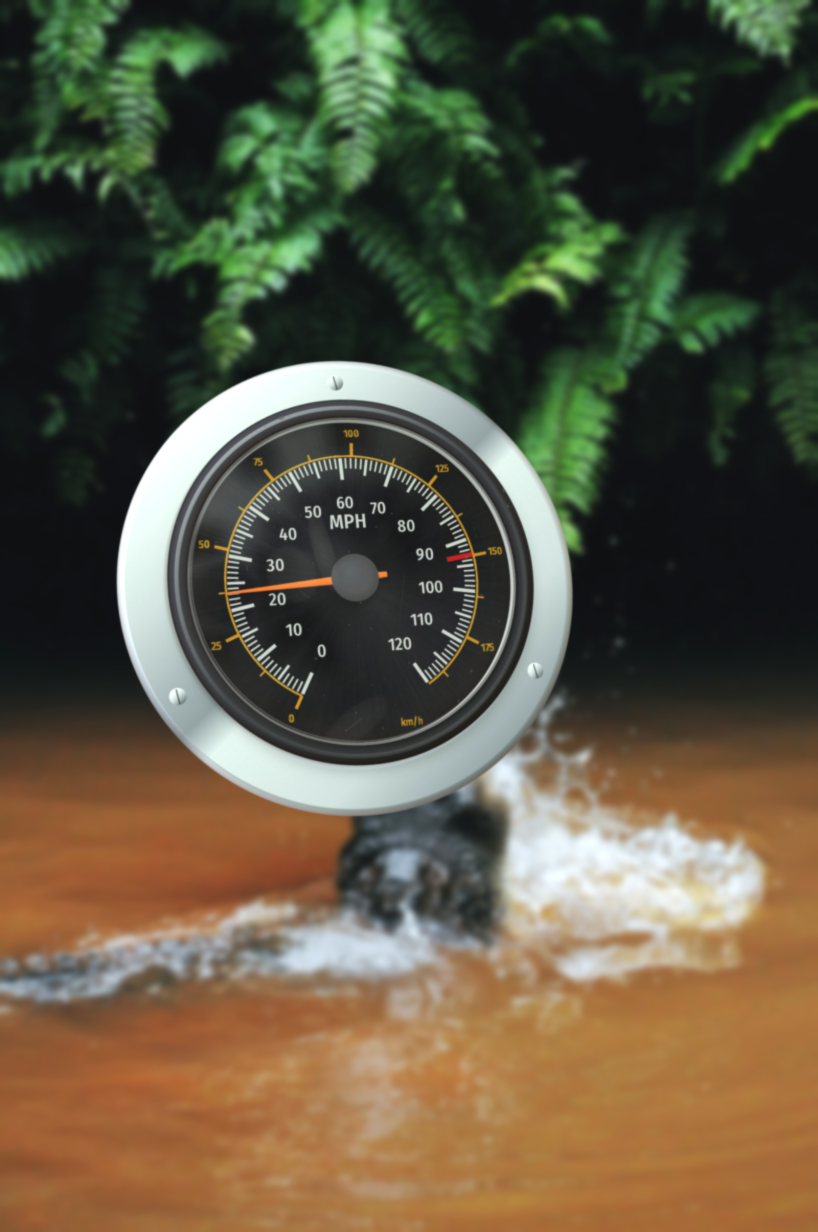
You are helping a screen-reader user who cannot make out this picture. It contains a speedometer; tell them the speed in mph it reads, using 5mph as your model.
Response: 23mph
